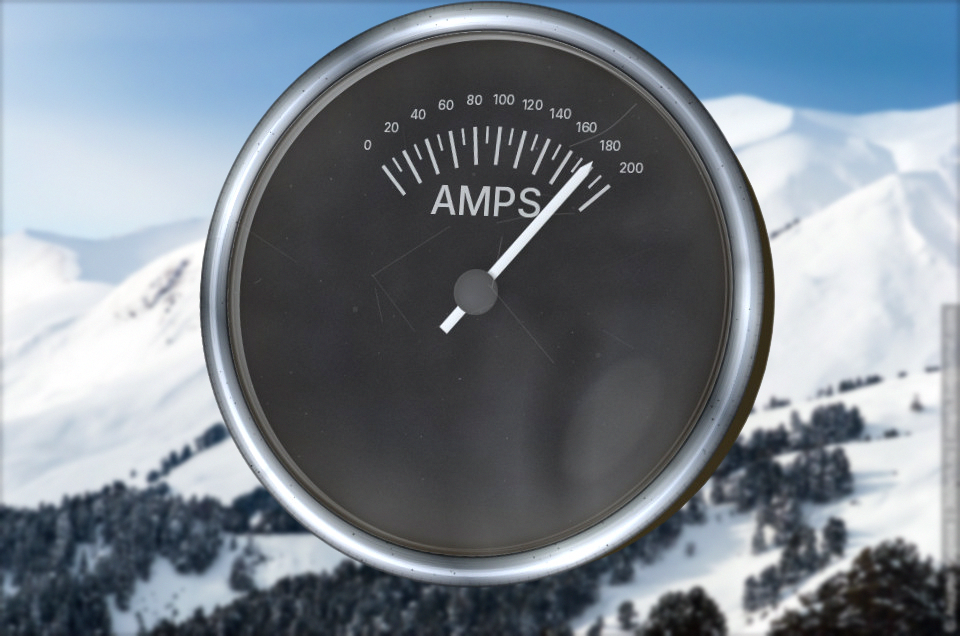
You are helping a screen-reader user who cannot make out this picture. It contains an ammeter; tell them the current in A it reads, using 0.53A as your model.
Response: 180A
